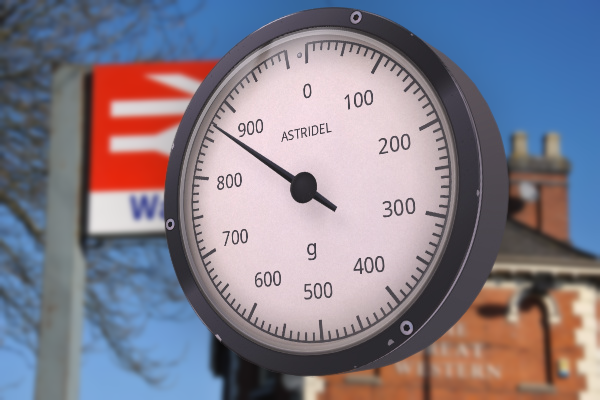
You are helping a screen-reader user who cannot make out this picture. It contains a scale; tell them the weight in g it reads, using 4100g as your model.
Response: 870g
